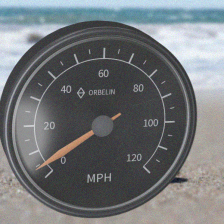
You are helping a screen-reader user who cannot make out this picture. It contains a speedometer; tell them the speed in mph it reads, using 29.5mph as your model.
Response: 5mph
